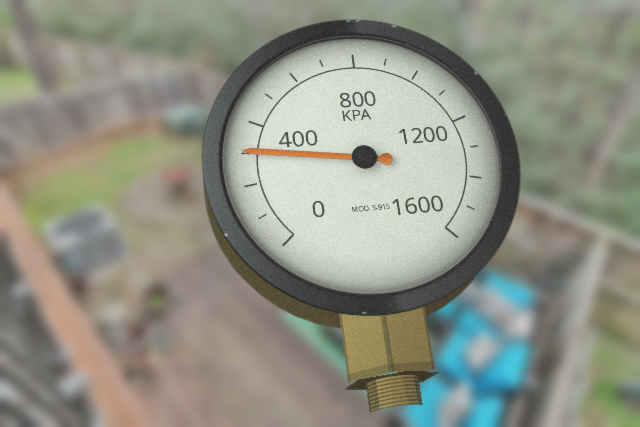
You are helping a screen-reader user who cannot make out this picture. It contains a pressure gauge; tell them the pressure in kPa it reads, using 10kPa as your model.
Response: 300kPa
